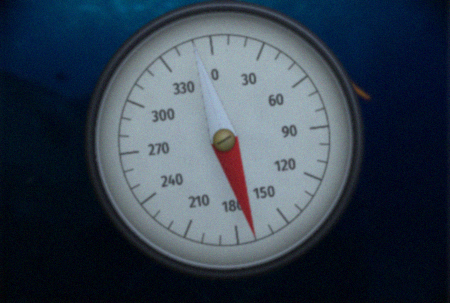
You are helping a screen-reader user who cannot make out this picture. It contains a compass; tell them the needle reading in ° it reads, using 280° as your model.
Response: 170°
